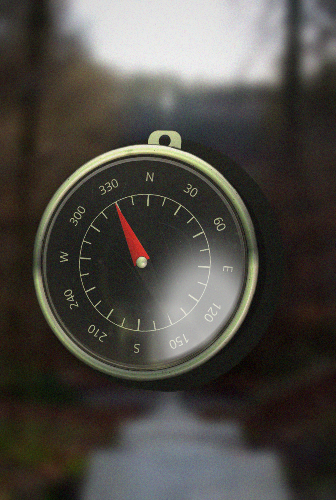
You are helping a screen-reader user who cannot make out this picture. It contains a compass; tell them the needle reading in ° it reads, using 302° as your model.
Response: 330°
